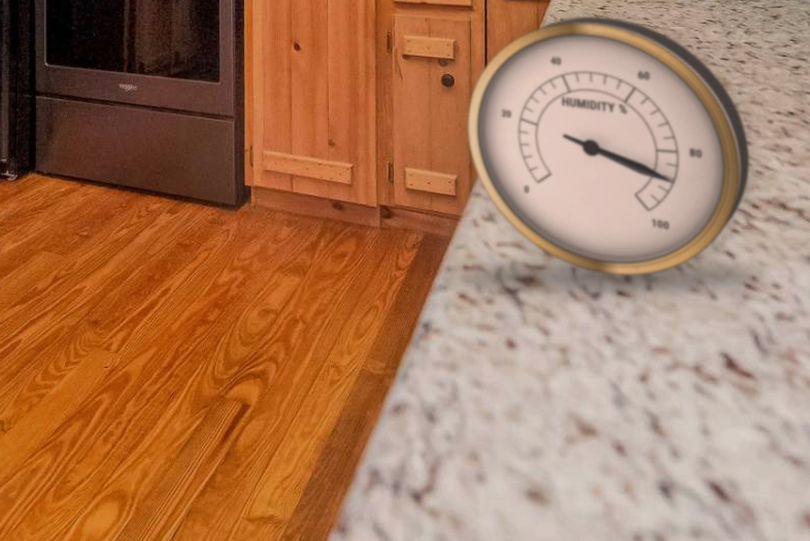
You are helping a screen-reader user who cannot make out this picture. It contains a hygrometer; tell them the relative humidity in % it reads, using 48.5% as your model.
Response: 88%
